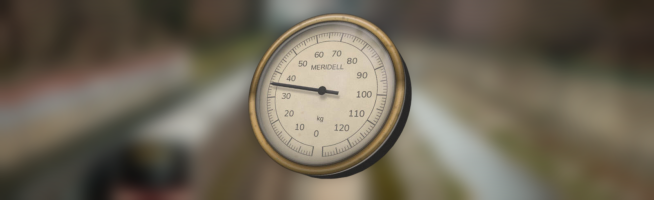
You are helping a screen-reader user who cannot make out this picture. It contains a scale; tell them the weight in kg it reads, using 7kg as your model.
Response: 35kg
